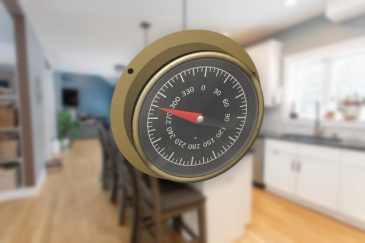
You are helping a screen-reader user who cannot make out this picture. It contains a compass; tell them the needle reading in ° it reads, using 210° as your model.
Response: 285°
